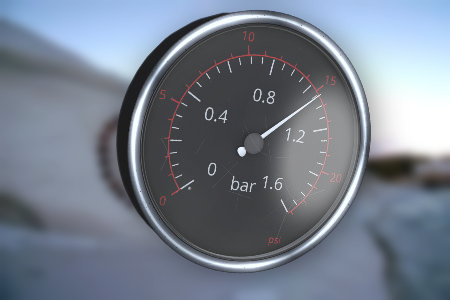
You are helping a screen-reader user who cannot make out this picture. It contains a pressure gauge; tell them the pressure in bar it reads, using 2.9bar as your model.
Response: 1.05bar
